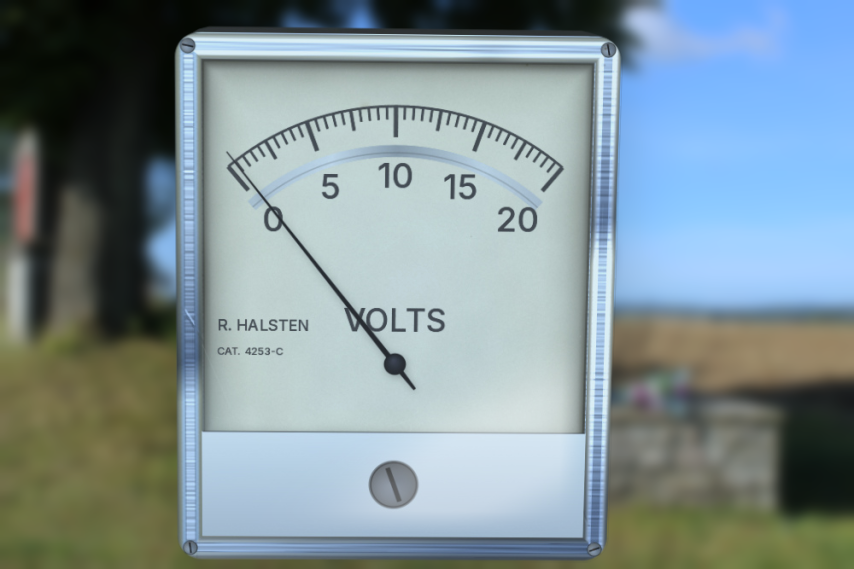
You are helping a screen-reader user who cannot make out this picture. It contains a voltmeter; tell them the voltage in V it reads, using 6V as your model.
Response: 0.5V
